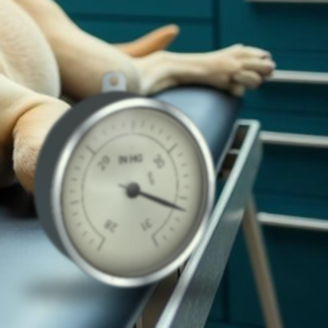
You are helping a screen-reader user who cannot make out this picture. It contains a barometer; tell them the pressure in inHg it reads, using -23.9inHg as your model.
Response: 30.6inHg
